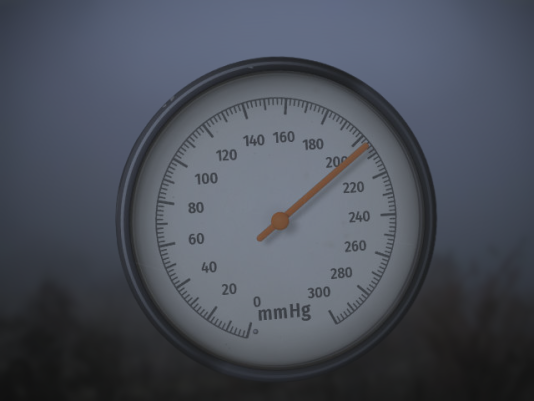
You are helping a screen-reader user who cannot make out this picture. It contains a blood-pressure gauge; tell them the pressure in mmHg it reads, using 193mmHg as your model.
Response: 204mmHg
